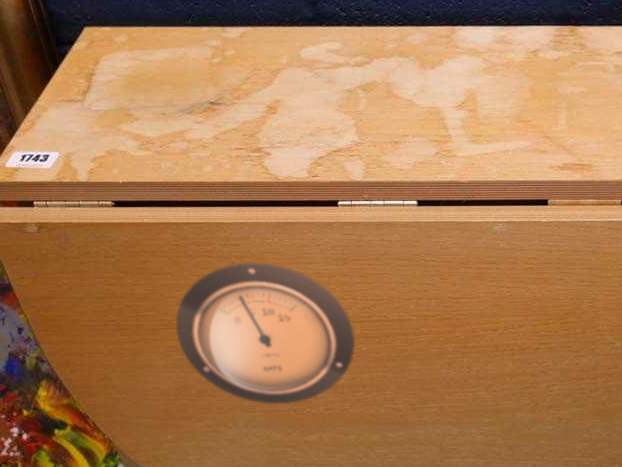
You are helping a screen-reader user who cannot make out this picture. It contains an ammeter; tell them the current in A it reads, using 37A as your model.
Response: 5A
